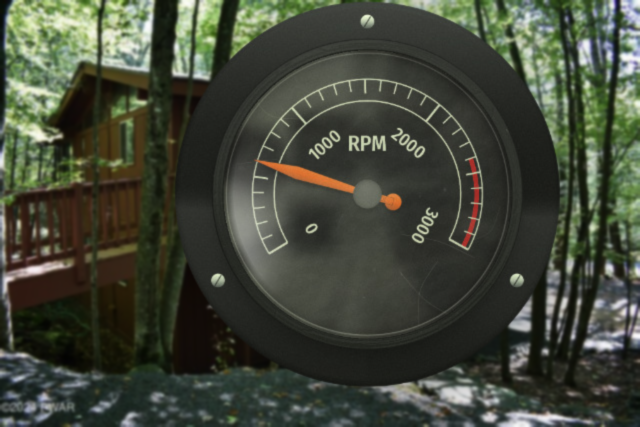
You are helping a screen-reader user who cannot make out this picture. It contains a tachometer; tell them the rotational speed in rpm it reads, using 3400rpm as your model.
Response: 600rpm
